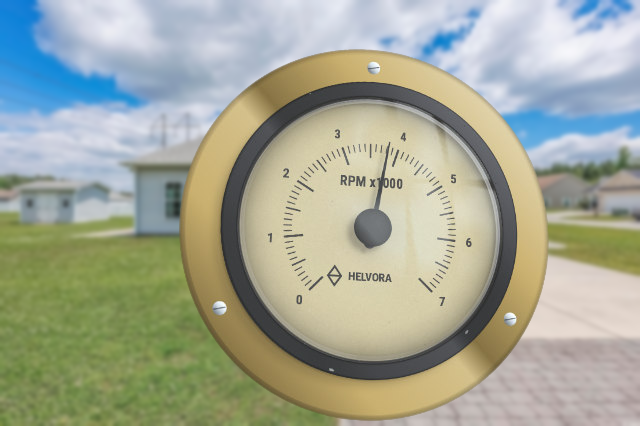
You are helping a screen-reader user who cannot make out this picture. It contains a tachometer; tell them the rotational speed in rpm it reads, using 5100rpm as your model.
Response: 3800rpm
